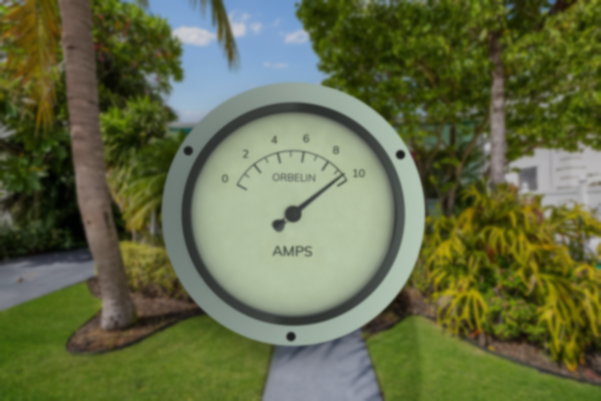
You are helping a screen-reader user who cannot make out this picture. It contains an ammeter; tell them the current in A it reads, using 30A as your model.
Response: 9.5A
